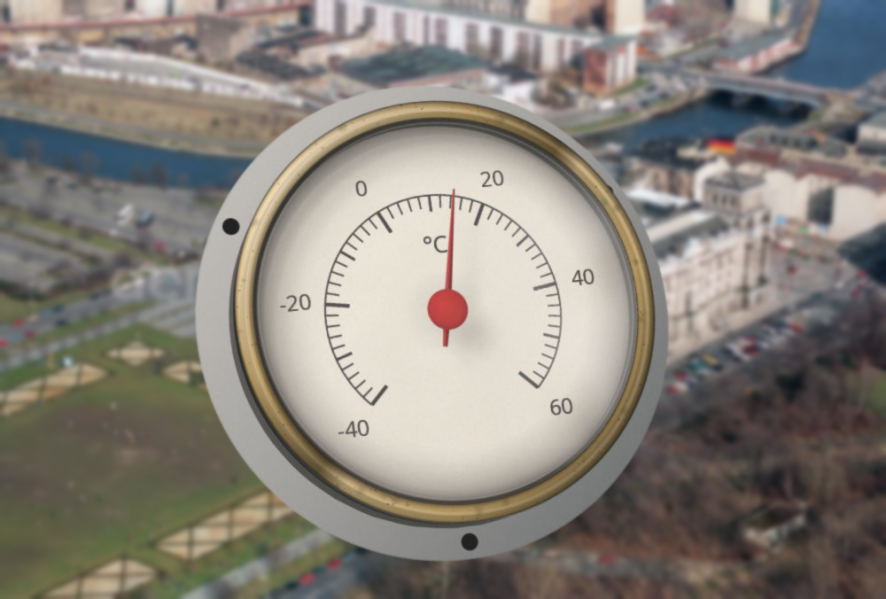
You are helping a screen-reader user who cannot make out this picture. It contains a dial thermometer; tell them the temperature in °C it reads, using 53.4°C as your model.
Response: 14°C
